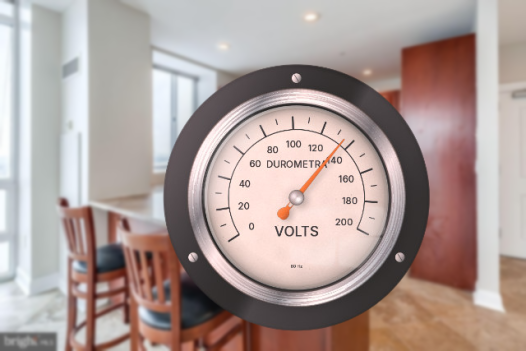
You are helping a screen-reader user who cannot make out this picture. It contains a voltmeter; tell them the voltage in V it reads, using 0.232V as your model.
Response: 135V
